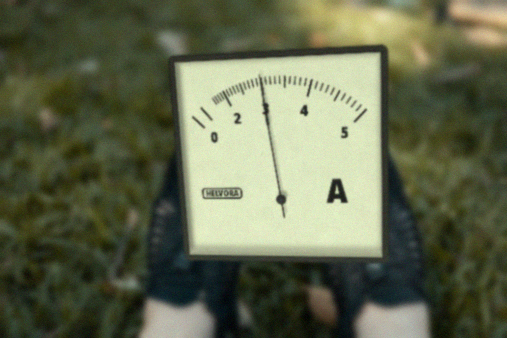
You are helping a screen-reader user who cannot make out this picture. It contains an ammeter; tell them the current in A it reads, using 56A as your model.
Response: 3A
